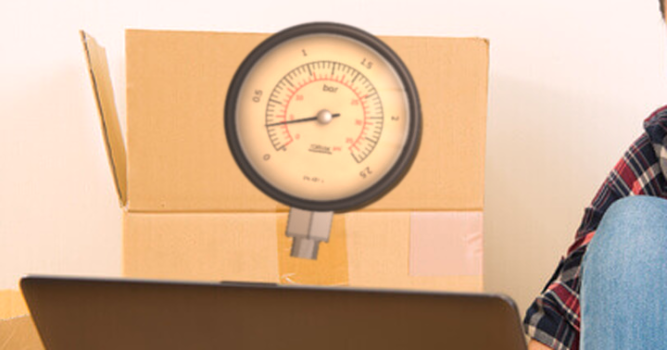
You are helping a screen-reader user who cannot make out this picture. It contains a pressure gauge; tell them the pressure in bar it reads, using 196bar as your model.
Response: 0.25bar
